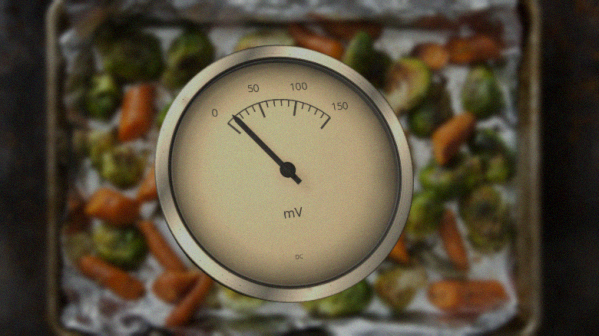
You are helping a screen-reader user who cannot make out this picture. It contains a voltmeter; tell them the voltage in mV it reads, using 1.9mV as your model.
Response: 10mV
